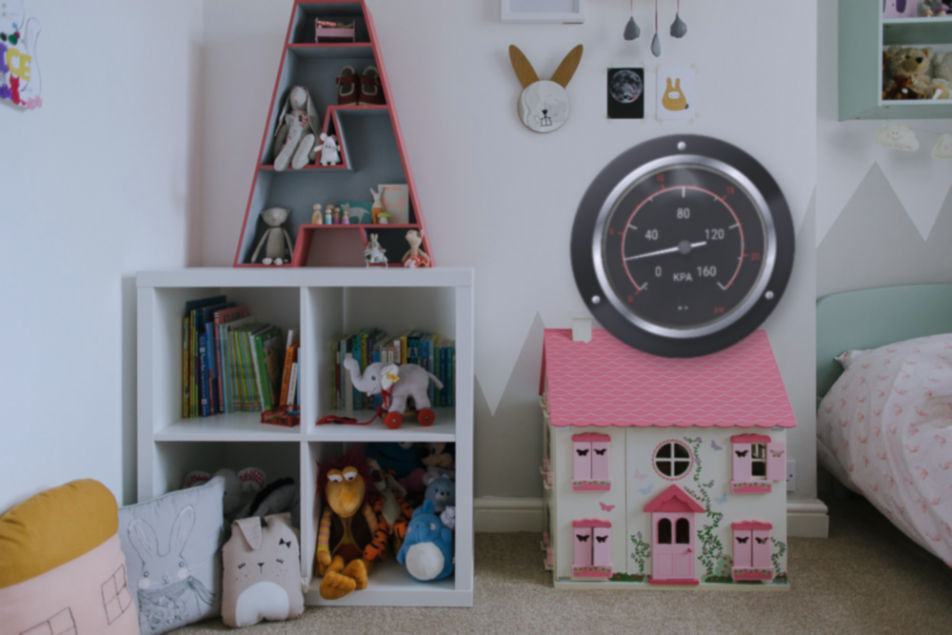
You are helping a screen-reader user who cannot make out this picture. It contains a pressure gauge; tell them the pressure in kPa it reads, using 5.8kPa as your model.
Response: 20kPa
